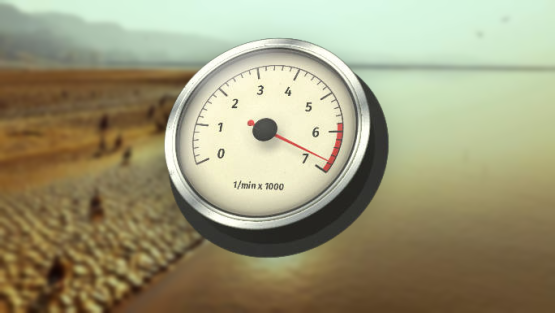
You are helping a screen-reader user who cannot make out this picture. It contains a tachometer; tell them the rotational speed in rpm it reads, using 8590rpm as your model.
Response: 6800rpm
